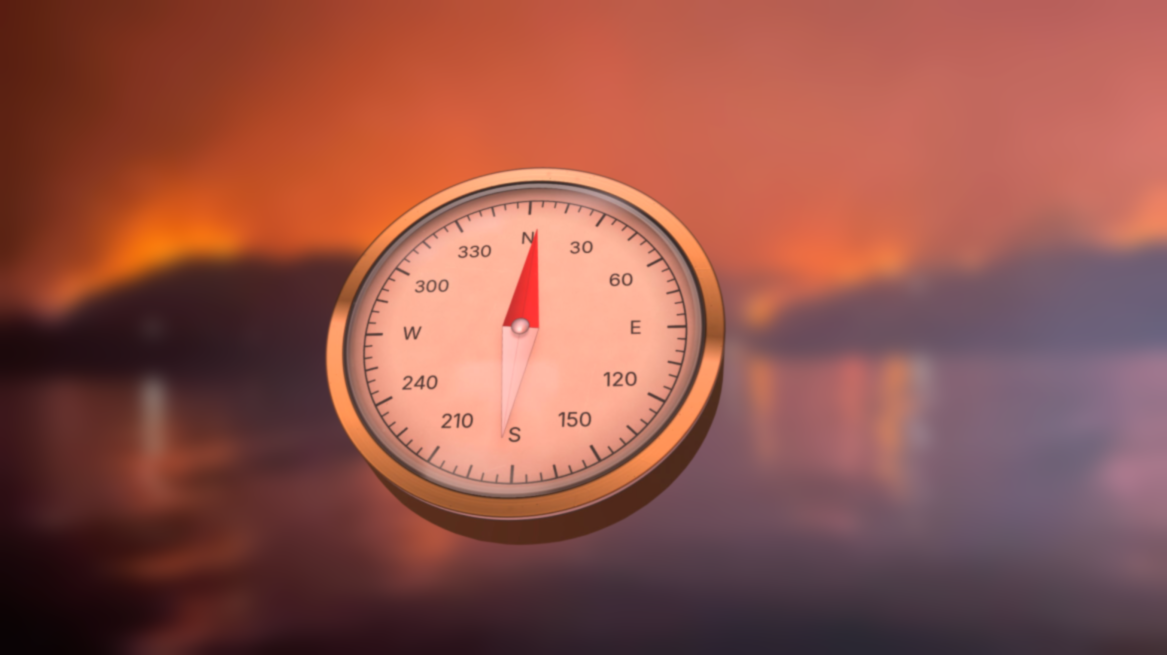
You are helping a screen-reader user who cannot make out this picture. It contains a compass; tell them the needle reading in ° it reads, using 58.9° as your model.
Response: 5°
